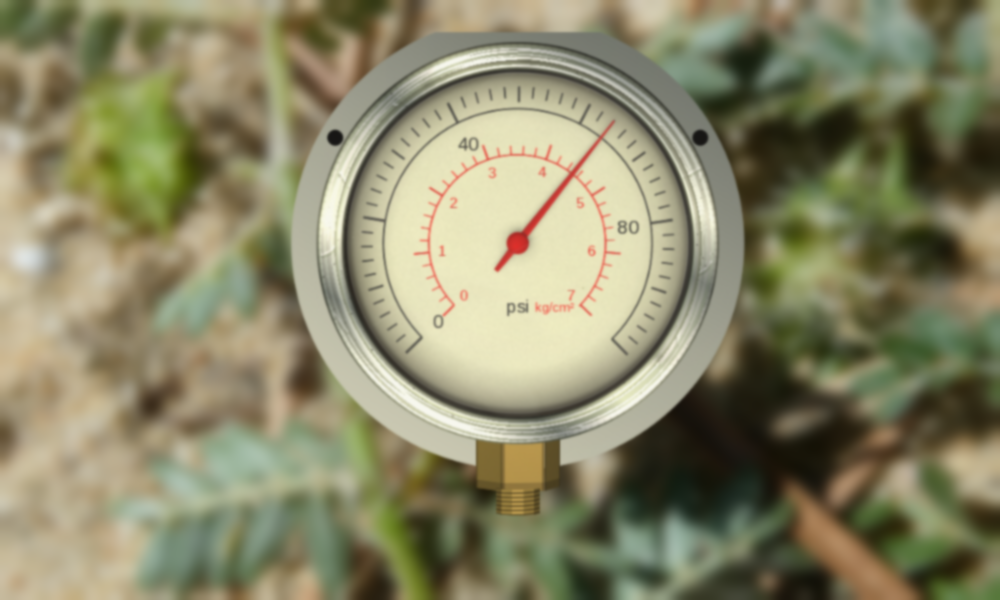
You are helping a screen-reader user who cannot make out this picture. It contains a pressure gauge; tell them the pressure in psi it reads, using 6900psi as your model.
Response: 64psi
